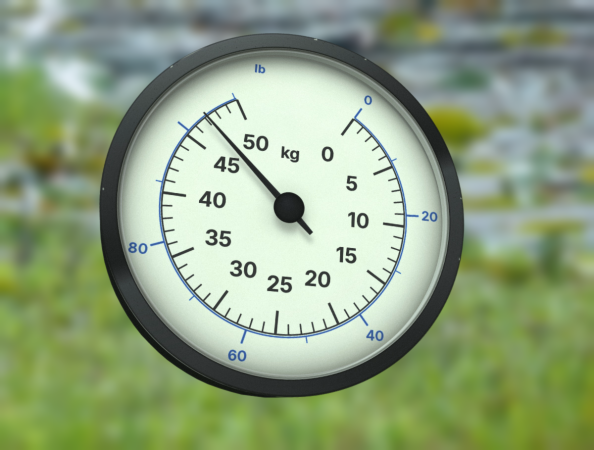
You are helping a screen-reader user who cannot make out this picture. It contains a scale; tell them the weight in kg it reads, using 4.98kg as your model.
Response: 47kg
